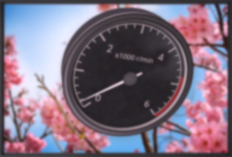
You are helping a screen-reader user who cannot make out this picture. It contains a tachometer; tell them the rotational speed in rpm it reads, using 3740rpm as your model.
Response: 200rpm
